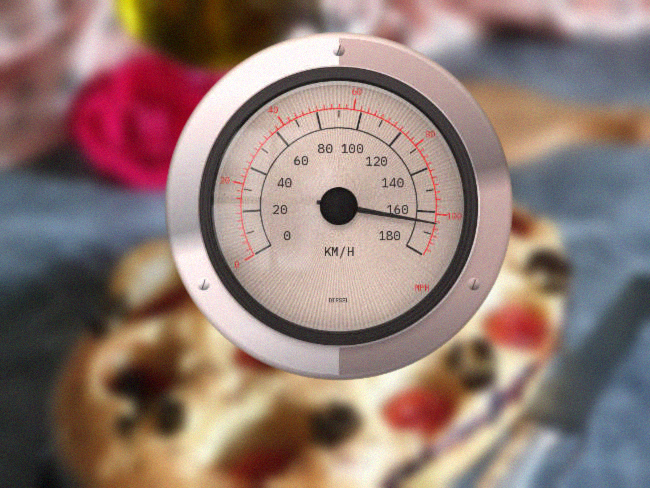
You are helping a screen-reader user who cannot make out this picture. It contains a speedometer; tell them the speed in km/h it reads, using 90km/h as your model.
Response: 165km/h
